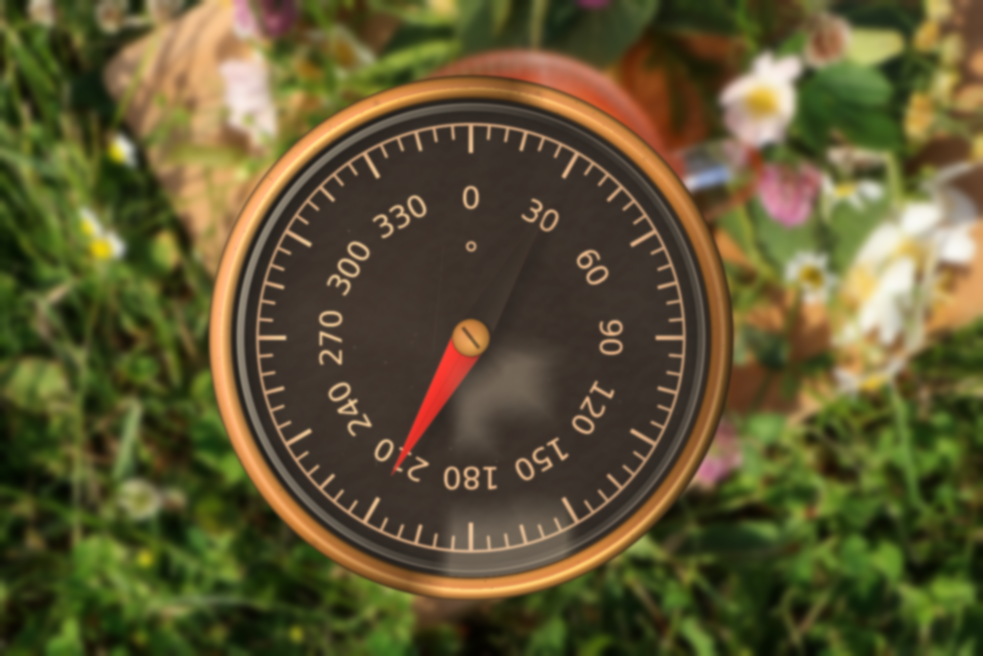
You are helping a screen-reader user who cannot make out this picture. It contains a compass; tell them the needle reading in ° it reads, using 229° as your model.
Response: 210°
